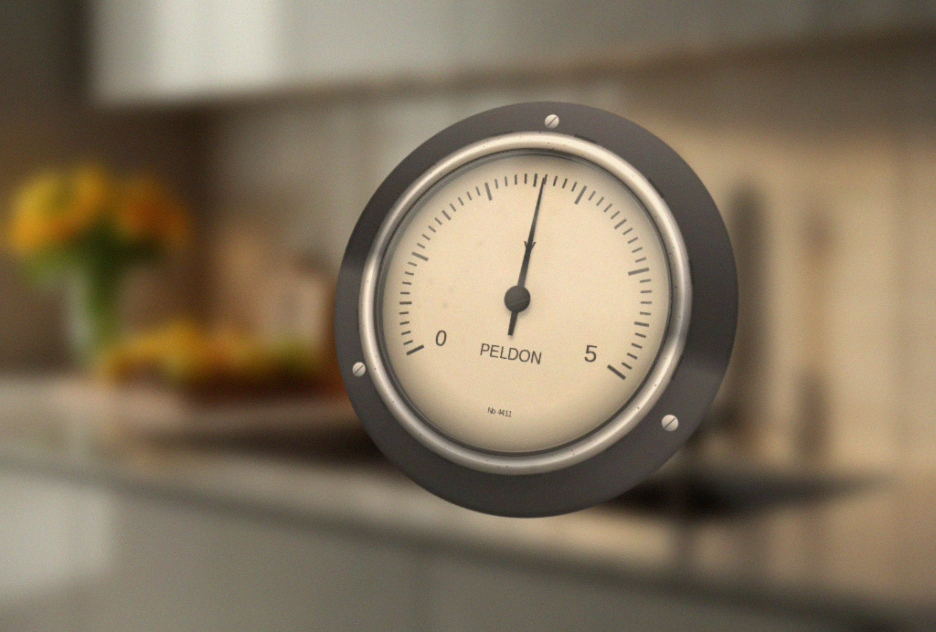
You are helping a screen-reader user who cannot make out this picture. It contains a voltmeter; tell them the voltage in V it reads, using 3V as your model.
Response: 2.6V
